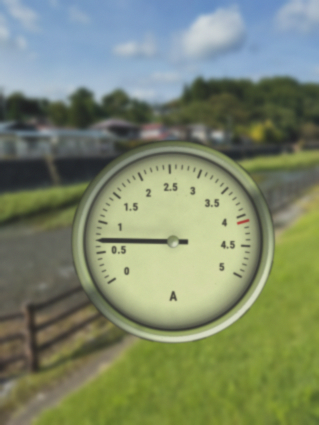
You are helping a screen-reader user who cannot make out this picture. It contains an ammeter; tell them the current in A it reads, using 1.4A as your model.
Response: 0.7A
